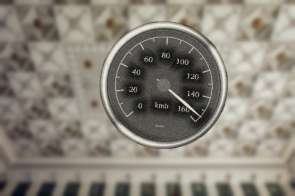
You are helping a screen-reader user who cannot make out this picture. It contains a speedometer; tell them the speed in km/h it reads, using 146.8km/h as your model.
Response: 155km/h
